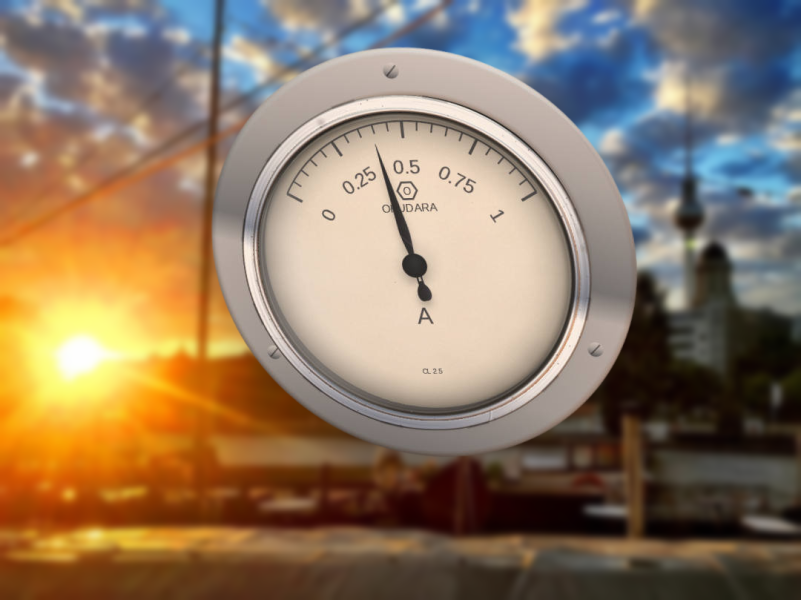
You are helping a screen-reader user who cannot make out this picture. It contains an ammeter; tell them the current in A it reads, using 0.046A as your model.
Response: 0.4A
